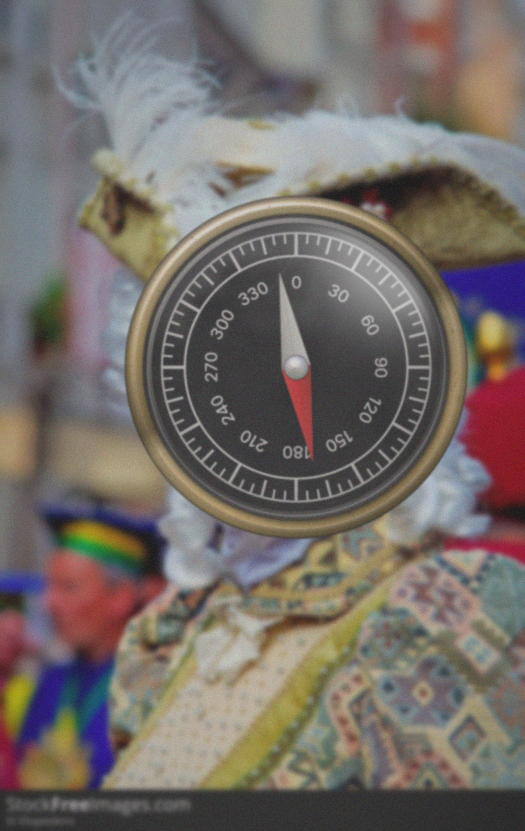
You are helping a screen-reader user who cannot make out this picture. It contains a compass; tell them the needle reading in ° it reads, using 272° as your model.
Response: 170°
